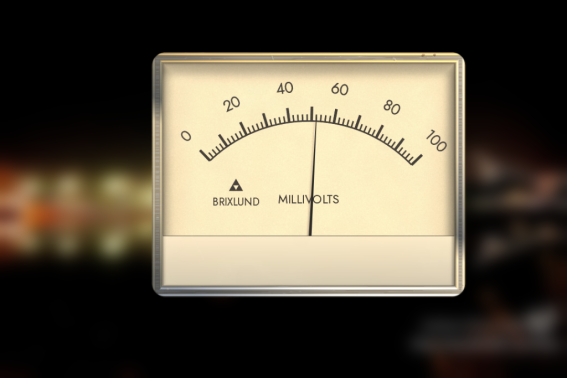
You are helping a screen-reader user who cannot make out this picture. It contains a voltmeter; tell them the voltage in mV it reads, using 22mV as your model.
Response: 52mV
